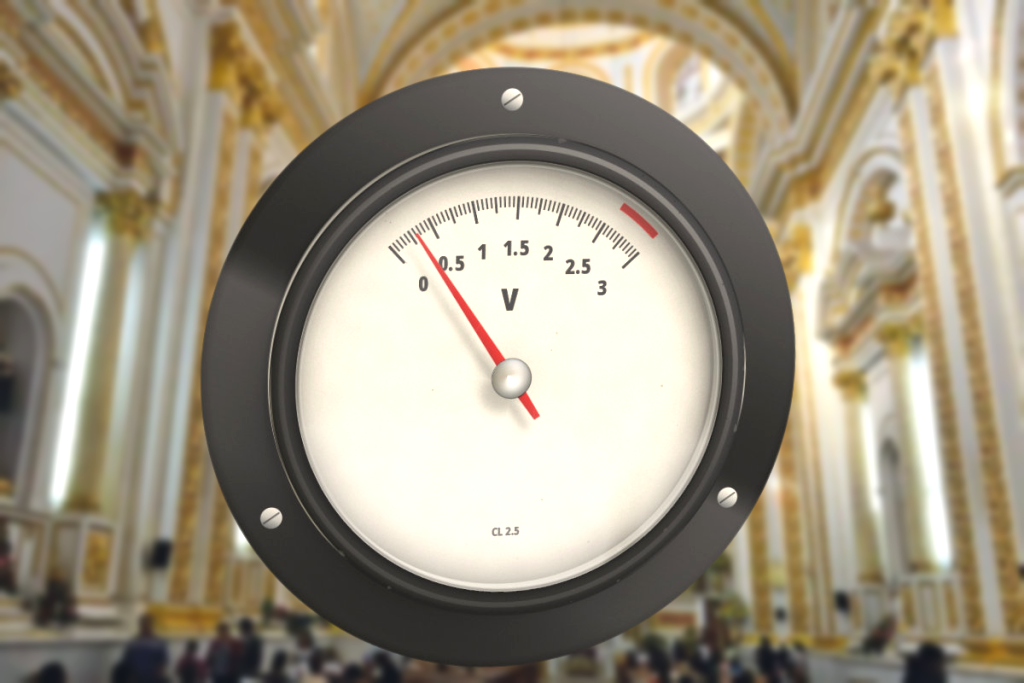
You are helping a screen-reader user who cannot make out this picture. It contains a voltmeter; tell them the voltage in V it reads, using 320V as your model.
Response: 0.3V
